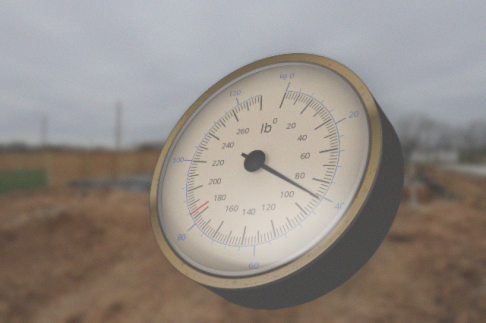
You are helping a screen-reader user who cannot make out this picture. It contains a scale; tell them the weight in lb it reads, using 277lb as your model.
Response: 90lb
